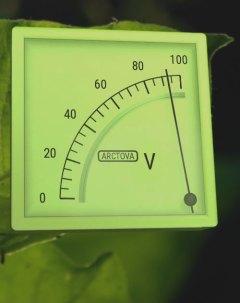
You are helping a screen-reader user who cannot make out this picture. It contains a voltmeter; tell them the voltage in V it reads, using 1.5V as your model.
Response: 92.5V
